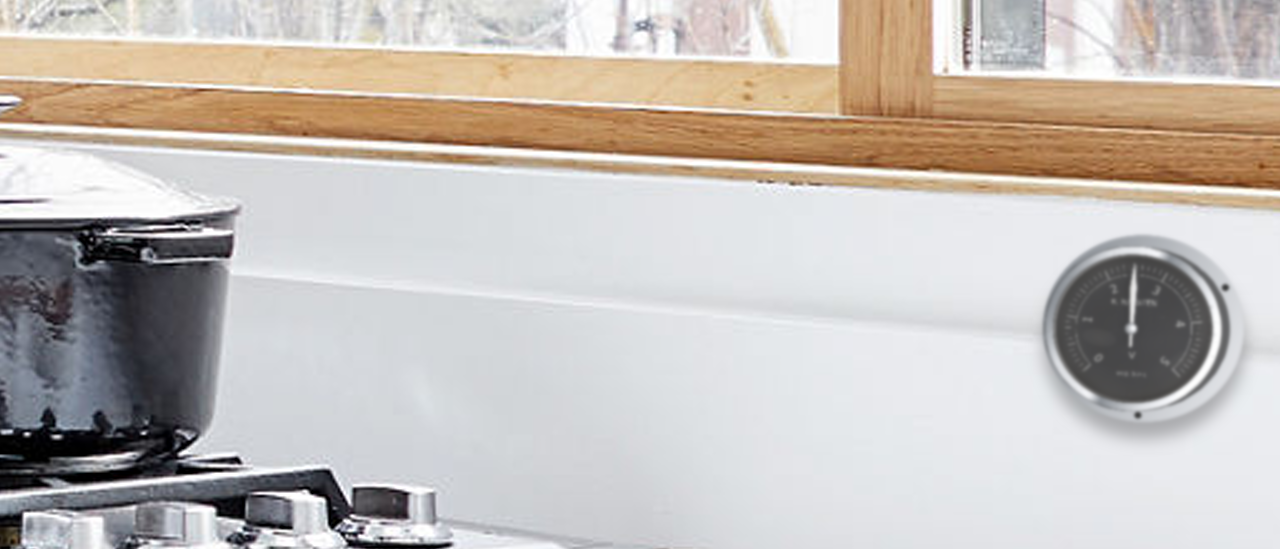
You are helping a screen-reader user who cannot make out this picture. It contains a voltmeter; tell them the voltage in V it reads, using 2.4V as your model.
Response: 2.5V
